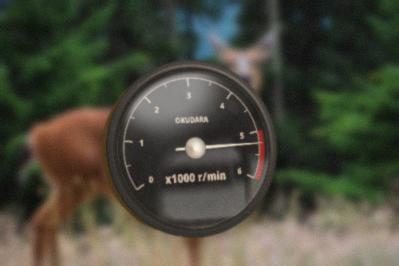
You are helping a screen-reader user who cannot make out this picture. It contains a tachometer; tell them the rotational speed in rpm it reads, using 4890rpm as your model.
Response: 5250rpm
